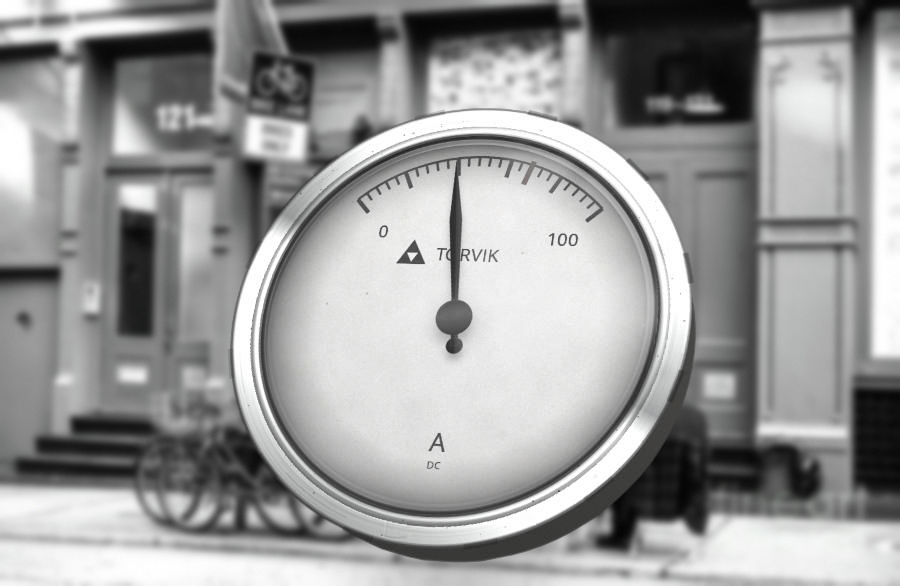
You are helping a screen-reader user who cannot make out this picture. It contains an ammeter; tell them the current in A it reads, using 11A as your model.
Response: 40A
